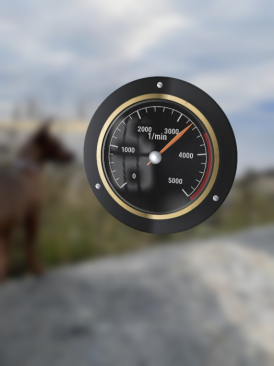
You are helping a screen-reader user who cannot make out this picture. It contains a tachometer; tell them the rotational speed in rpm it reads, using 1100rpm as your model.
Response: 3300rpm
